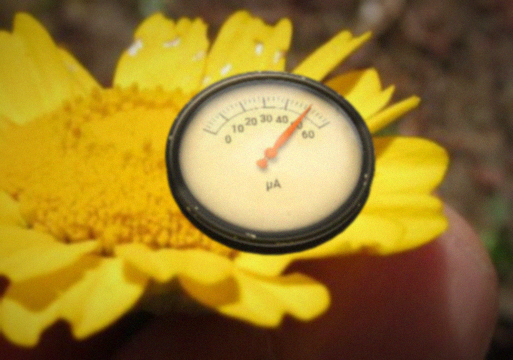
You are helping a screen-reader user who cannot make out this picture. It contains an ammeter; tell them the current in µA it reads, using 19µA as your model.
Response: 50µA
